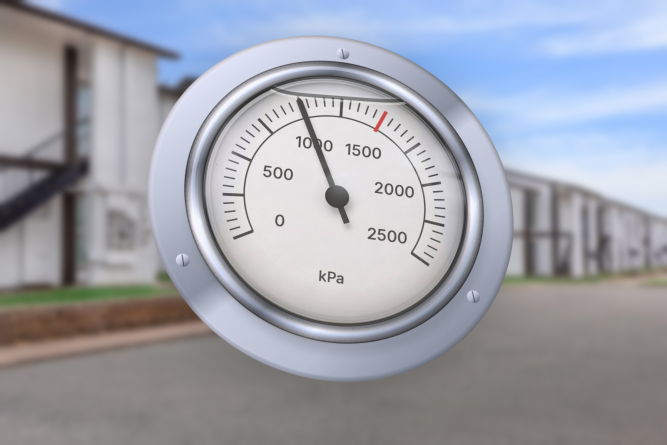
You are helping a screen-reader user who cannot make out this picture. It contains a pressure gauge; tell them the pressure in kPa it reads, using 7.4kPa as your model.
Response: 1000kPa
